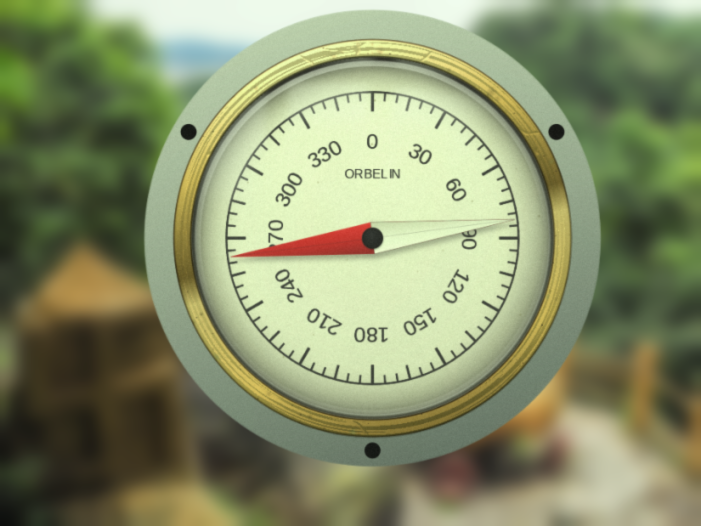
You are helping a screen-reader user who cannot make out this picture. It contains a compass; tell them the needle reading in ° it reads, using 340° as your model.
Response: 262.5°
